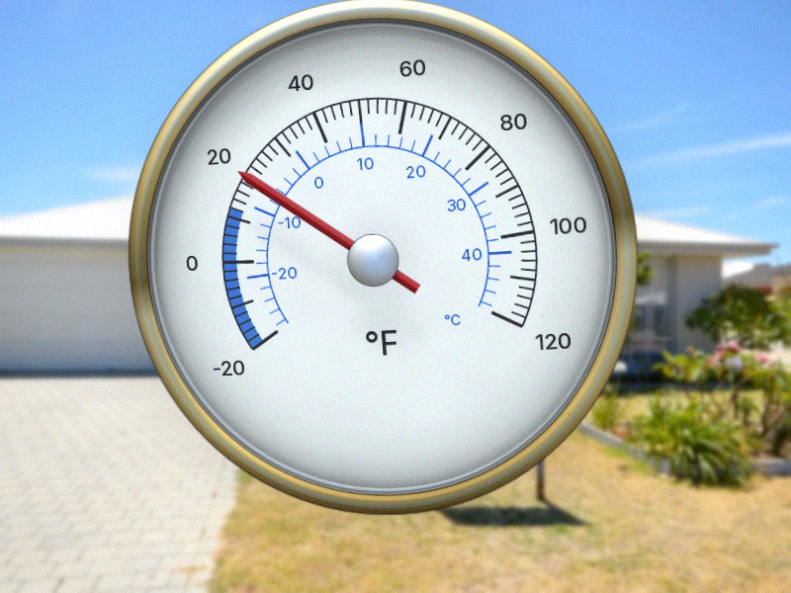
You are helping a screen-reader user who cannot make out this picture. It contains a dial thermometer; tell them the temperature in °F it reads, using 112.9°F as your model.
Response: 20°F
